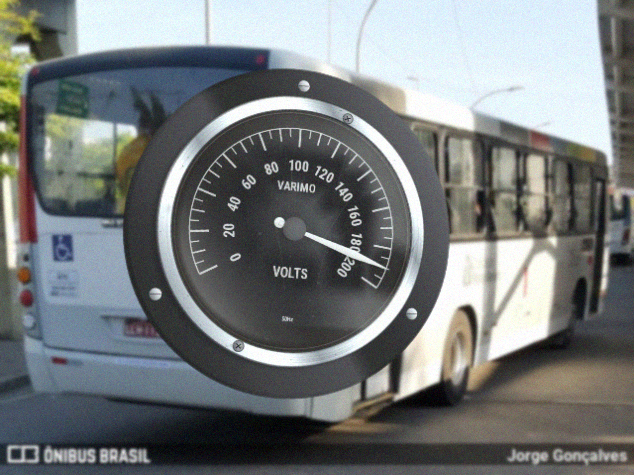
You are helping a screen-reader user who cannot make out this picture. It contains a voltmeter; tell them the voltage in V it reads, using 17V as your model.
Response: 190V
